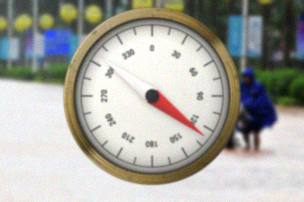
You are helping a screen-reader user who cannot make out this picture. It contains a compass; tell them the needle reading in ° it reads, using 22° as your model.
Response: 127.5°
